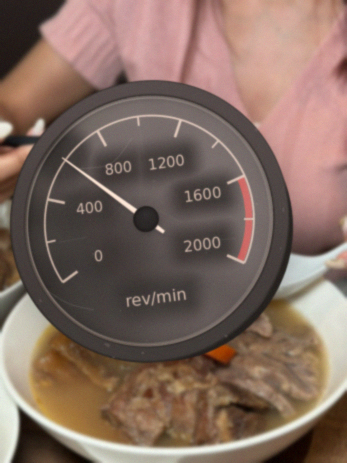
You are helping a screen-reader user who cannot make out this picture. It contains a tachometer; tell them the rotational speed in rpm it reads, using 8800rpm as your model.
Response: 600rpm
